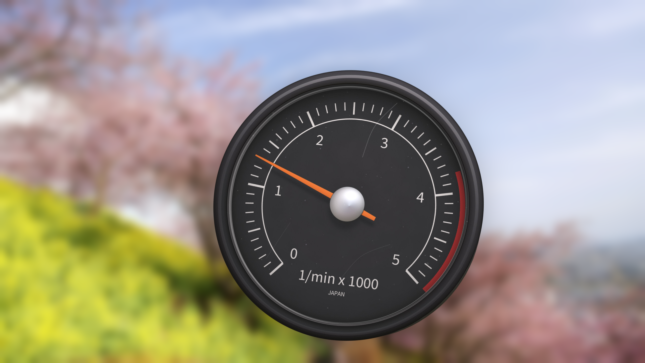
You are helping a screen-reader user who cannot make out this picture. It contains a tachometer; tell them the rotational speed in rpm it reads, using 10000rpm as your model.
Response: 1300rpm
